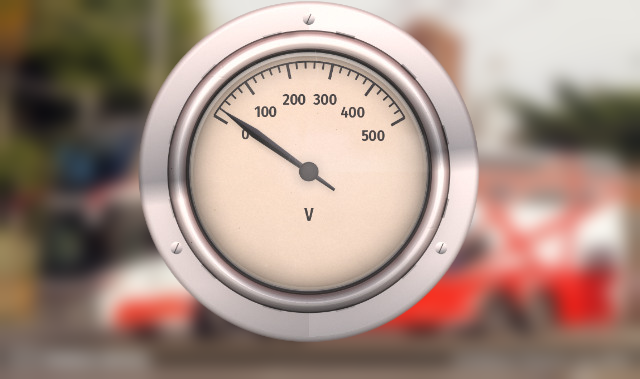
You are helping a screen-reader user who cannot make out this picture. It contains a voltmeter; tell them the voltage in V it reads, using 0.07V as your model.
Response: 20V
